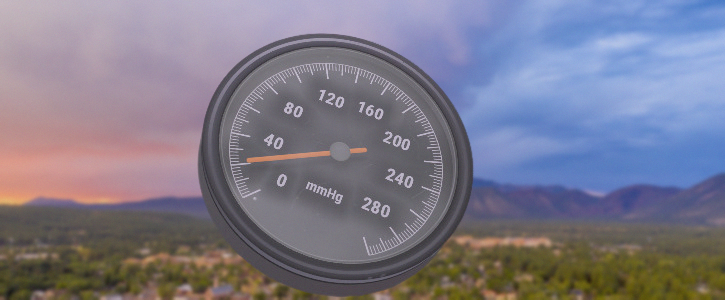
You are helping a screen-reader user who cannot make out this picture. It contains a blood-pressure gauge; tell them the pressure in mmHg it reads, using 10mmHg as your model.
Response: 20mmHg
